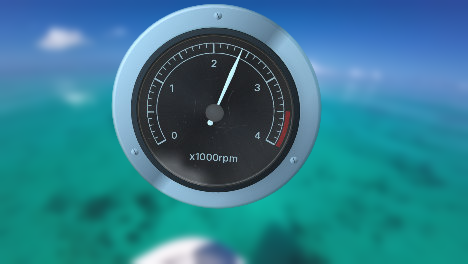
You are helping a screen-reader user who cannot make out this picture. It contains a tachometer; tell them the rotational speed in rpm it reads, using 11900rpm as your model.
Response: 2400rpm
